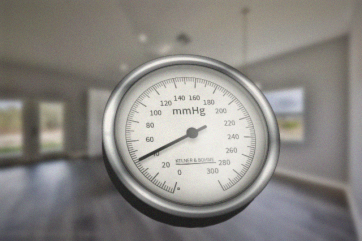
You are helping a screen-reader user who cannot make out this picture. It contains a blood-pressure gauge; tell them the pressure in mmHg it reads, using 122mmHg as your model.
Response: 40mmHg
